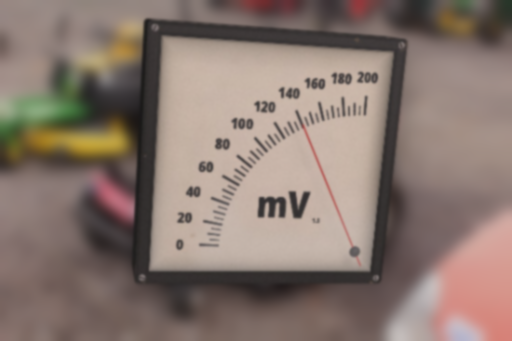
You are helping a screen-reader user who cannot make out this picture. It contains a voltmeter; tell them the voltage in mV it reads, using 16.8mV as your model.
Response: 140mV
